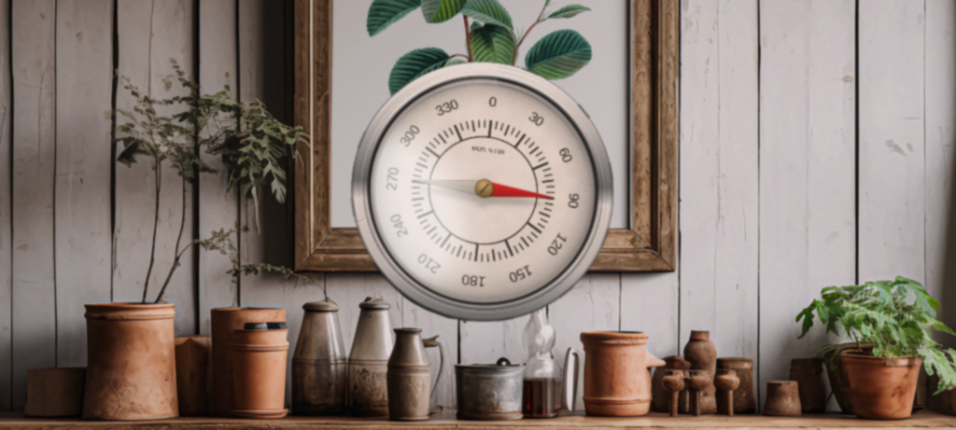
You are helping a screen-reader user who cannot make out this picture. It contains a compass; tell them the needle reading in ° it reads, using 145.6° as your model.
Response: 90°
